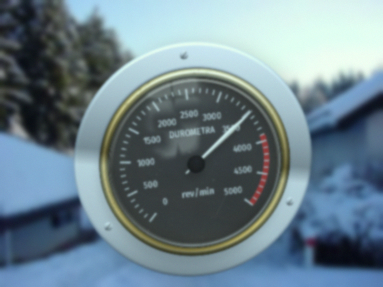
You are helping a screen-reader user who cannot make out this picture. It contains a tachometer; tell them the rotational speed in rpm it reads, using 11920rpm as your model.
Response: 3500rpm
